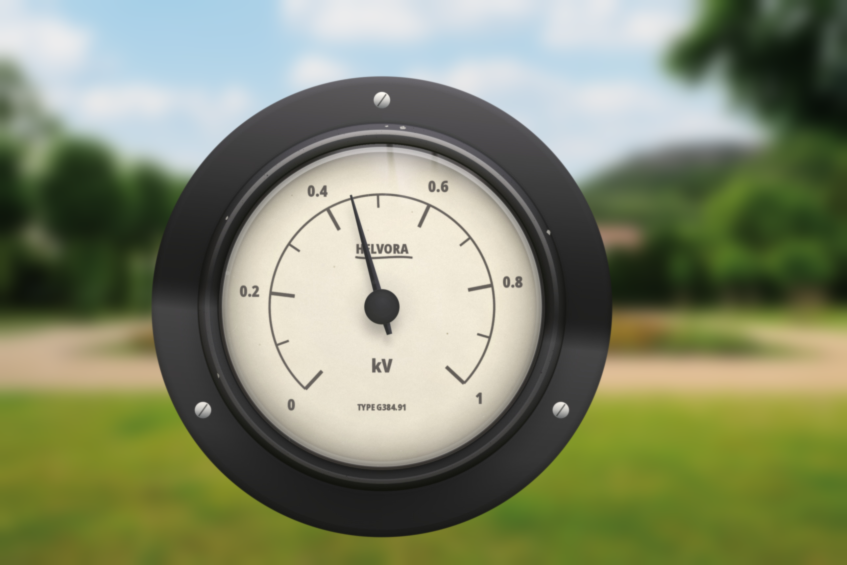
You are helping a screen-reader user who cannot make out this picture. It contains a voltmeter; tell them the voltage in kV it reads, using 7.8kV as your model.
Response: 0.45kV
